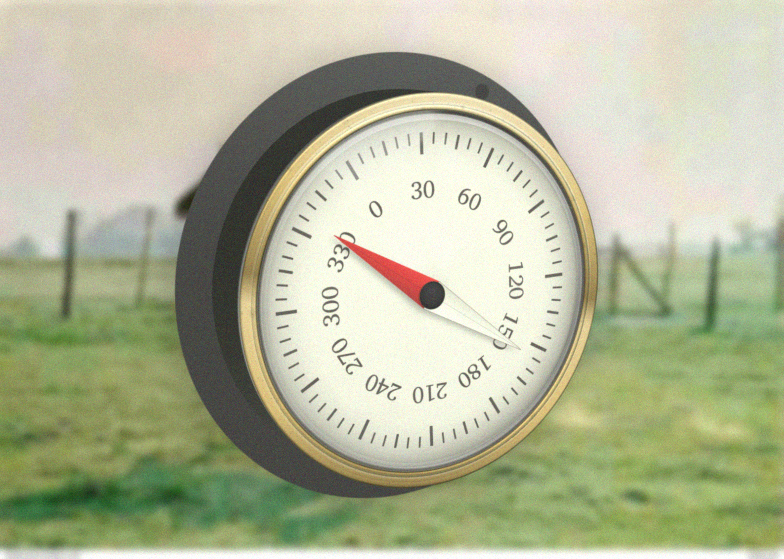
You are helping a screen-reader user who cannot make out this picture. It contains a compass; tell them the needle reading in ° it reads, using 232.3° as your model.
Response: 335°
